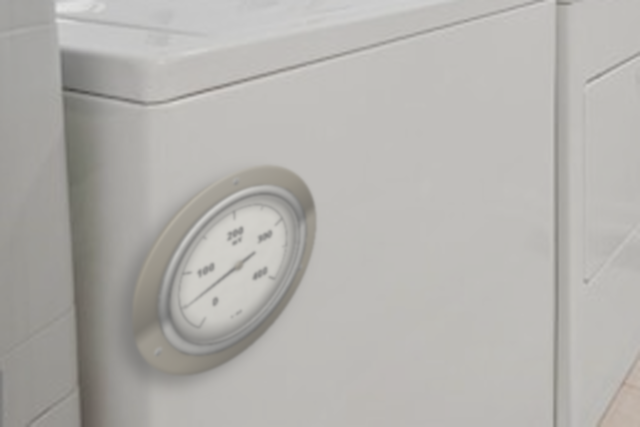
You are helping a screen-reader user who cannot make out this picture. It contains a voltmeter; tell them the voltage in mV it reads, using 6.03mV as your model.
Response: 50mV
